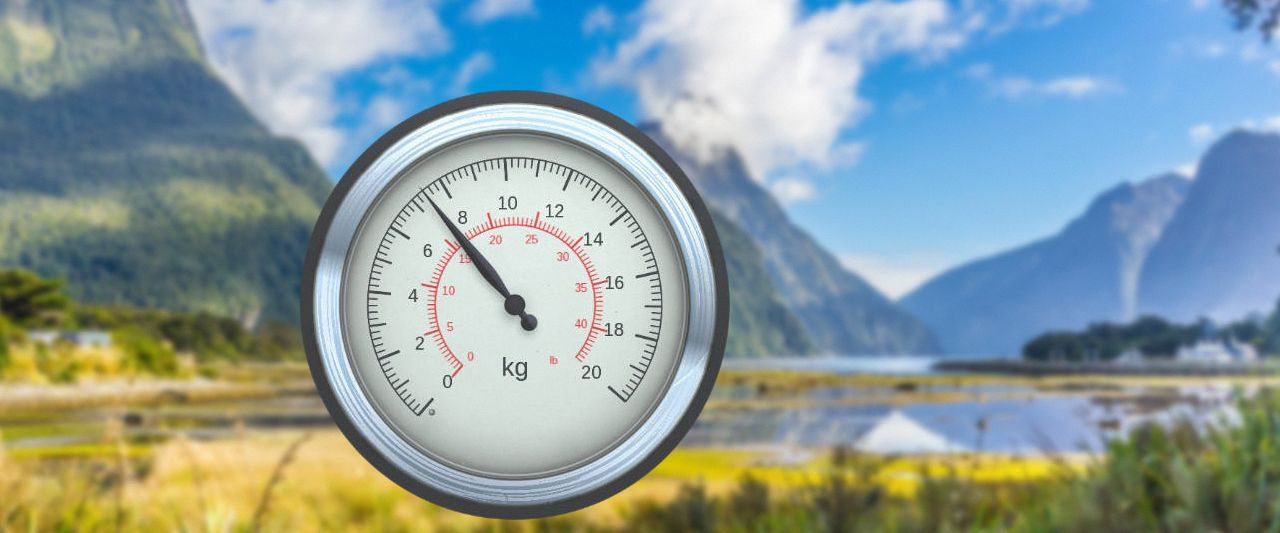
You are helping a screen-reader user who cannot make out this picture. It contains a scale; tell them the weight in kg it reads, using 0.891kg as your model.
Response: 7.4kg
